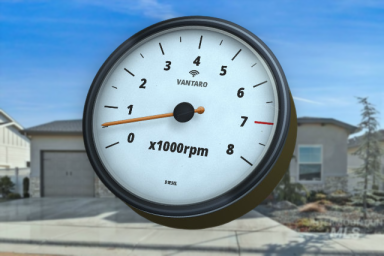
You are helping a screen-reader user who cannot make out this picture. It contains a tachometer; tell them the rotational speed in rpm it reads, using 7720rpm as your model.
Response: 500rpm
